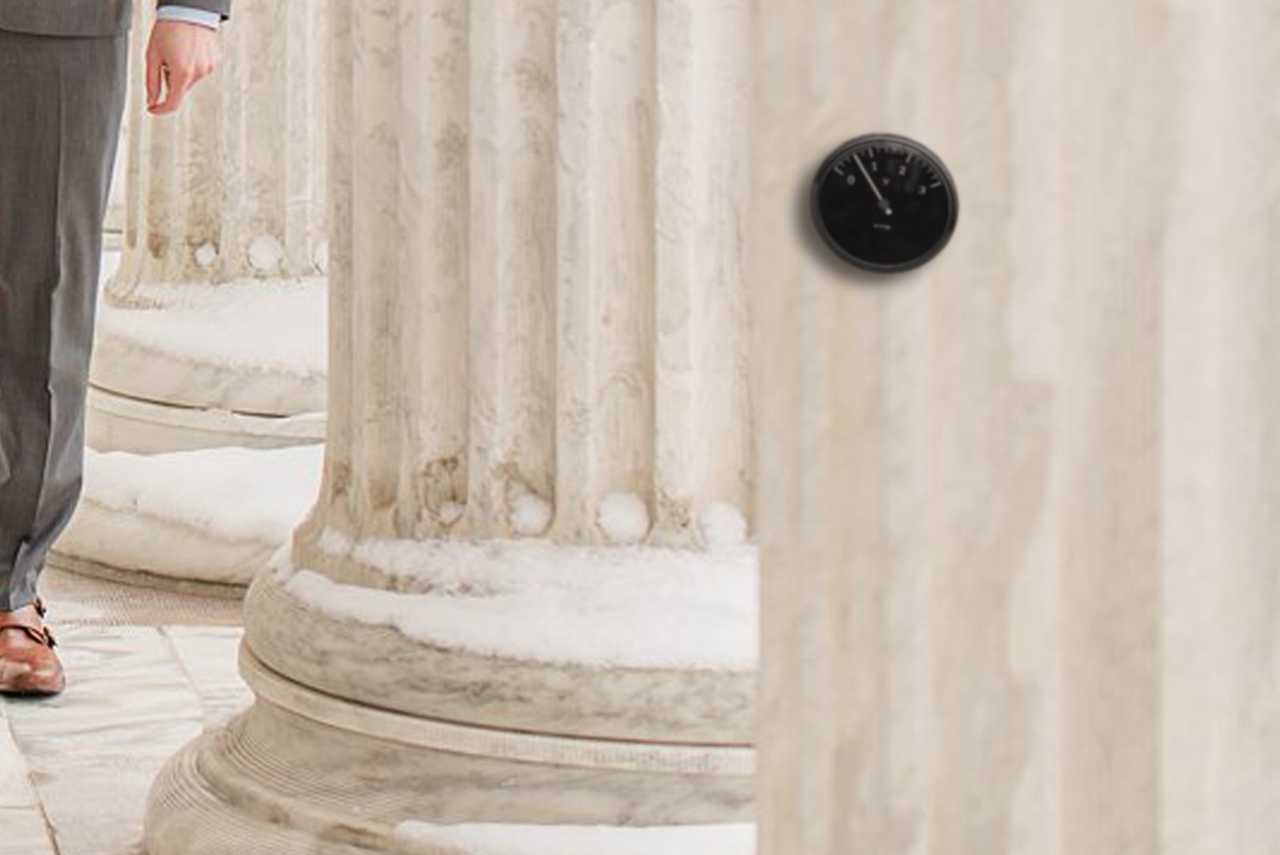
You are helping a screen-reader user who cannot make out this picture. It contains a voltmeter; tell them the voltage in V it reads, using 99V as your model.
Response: 0.6V
